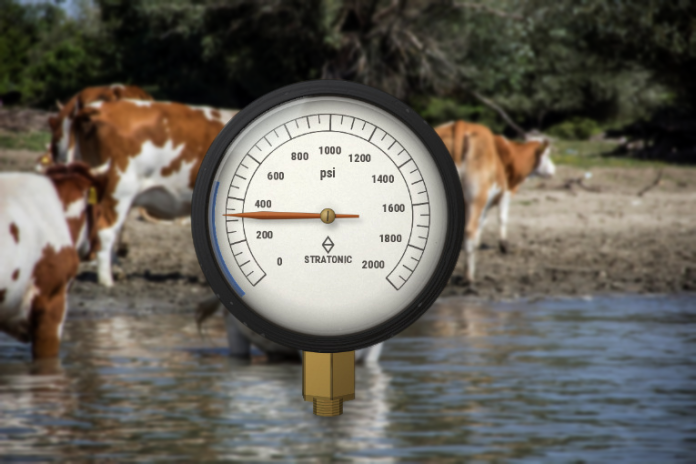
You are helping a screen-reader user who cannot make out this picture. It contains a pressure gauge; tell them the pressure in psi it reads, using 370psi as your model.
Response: 325psi
